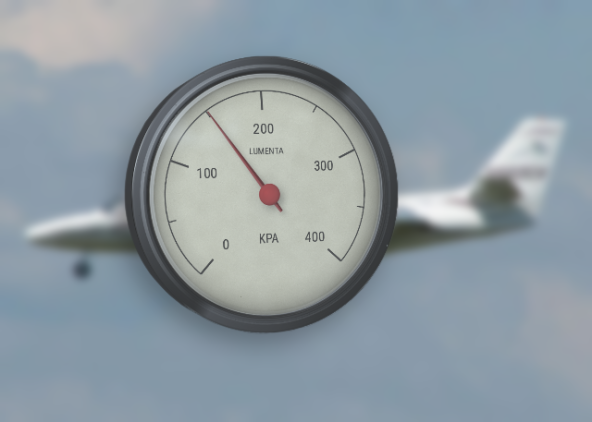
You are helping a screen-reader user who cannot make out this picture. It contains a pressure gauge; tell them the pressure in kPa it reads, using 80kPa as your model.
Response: 150kPa
